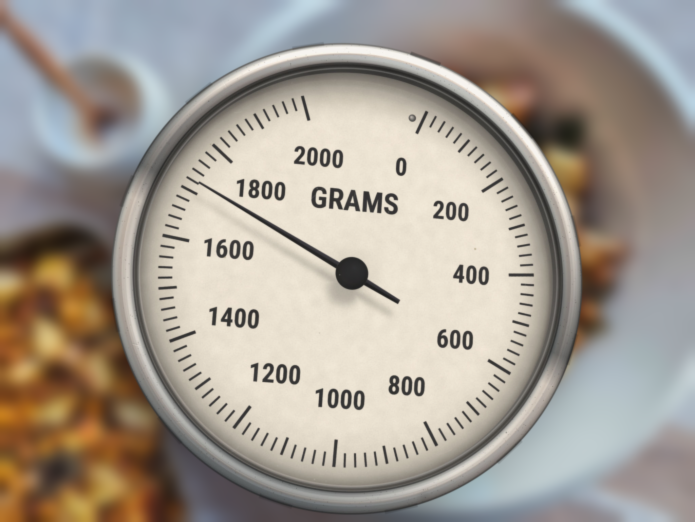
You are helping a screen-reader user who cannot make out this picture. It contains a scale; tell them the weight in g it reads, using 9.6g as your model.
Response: 1720g
